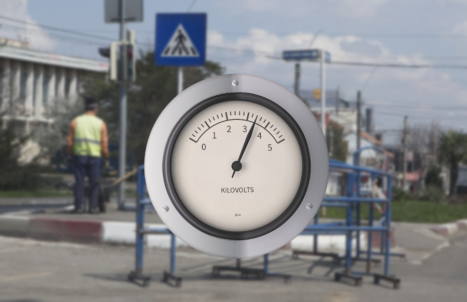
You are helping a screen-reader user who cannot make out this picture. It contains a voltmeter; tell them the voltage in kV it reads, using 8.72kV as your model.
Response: 3.4kV
